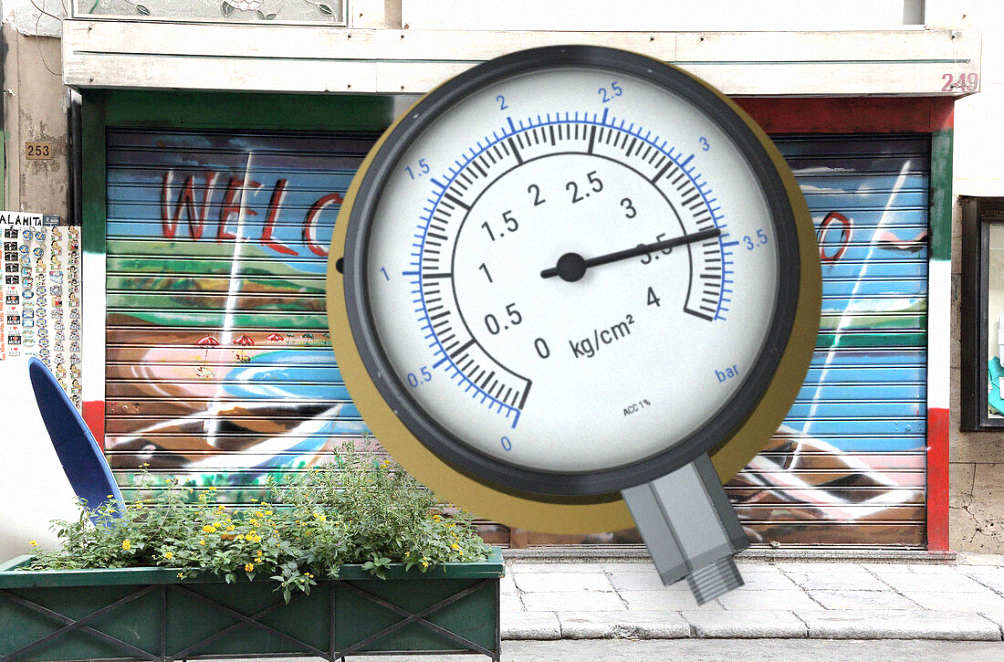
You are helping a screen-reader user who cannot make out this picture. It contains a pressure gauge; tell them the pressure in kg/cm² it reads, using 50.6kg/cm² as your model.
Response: 3.5kg/cm²
